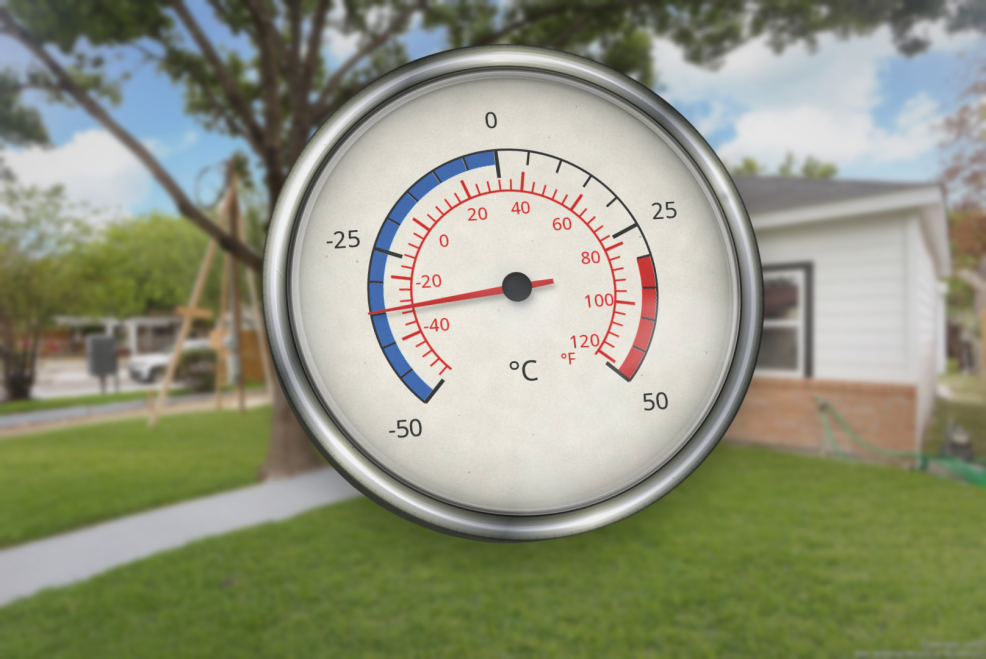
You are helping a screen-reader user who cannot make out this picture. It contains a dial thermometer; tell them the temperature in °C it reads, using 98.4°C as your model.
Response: -35°C
